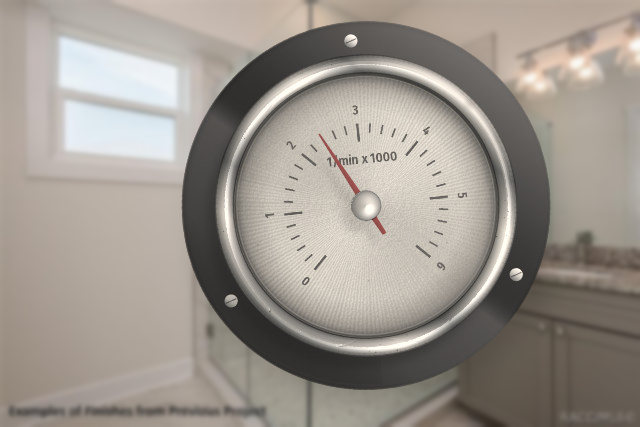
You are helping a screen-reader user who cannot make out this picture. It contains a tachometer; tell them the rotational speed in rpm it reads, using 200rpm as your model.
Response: 2400rpm
